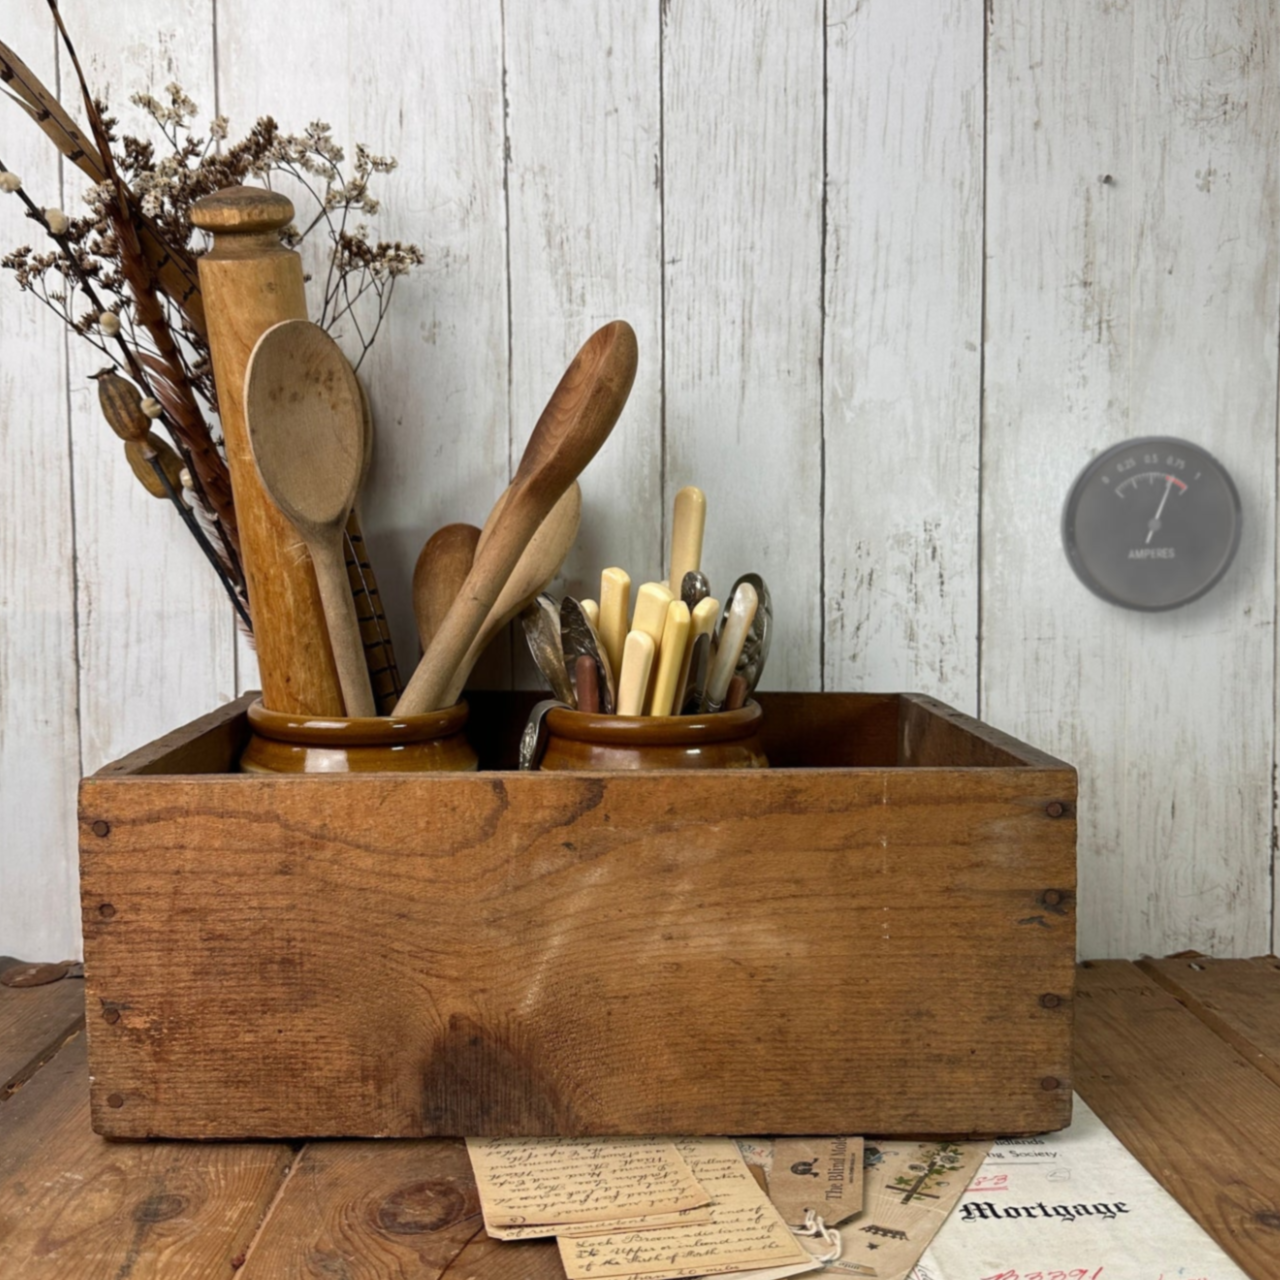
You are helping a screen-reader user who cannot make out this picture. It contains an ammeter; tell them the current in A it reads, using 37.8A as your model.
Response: 0.75A
